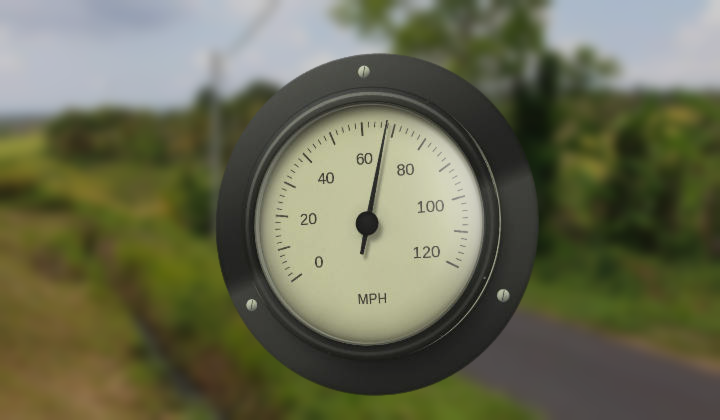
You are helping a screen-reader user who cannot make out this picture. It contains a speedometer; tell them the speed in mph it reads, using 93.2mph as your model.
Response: 68mph
